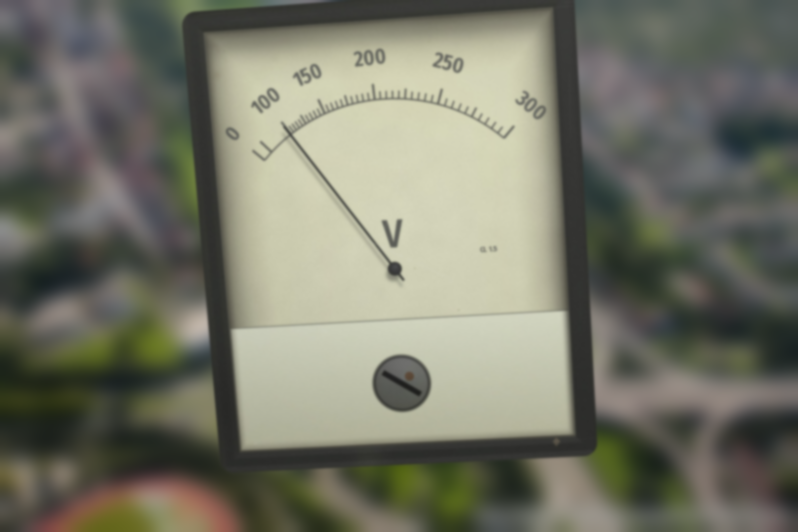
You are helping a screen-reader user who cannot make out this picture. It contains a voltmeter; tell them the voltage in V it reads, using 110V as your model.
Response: 100V
